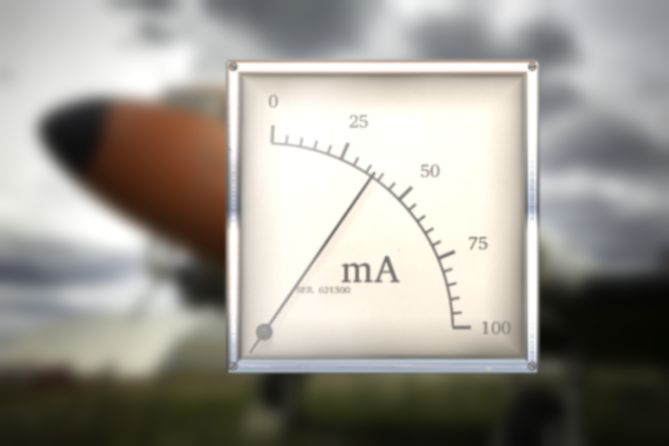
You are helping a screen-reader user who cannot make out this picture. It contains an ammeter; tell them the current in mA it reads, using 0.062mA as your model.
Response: 37.5mA
